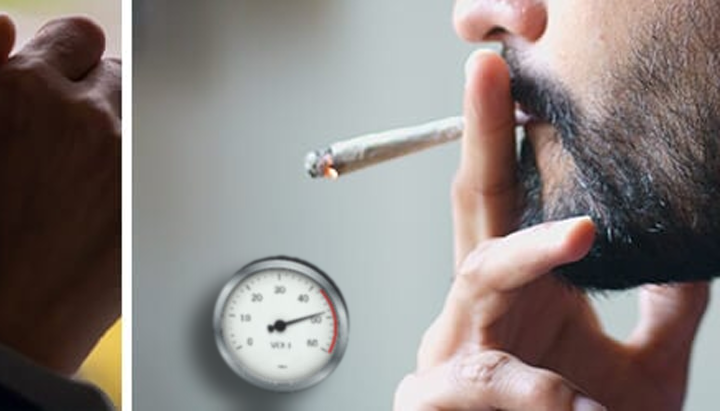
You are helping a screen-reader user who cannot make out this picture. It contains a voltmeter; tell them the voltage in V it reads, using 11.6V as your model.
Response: 48V
